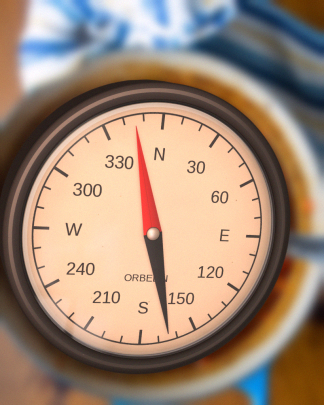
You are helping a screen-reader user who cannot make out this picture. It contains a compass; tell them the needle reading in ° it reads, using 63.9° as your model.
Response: 345°
